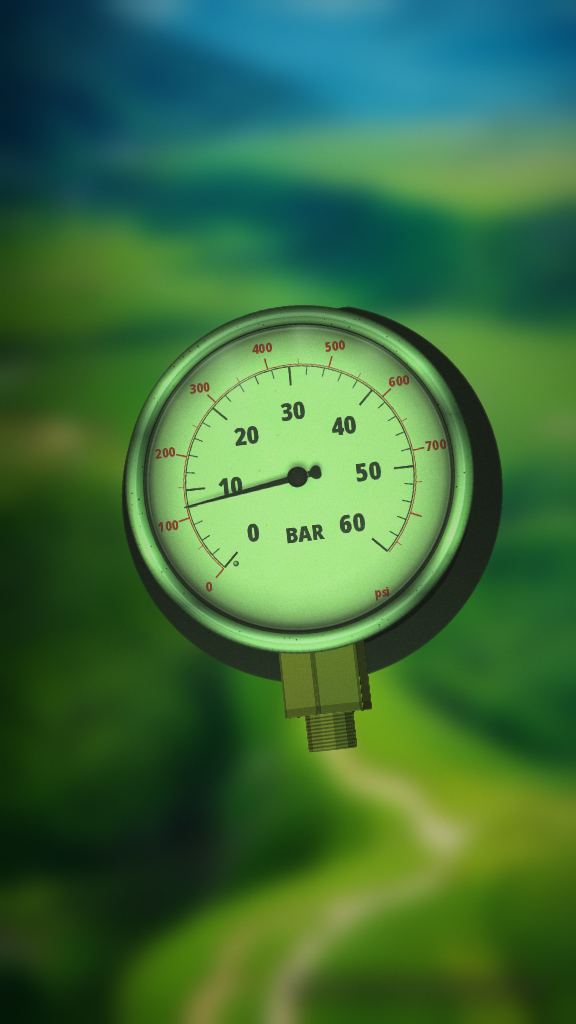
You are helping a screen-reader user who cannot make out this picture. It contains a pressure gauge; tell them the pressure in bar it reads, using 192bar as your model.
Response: 8bar
